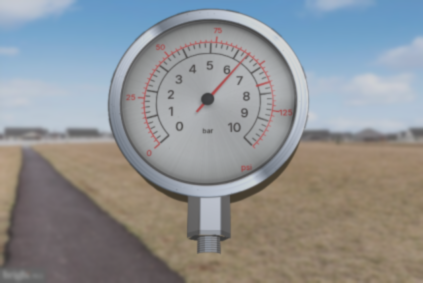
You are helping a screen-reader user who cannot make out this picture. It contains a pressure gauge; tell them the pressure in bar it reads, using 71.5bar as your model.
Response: 6.4bar
